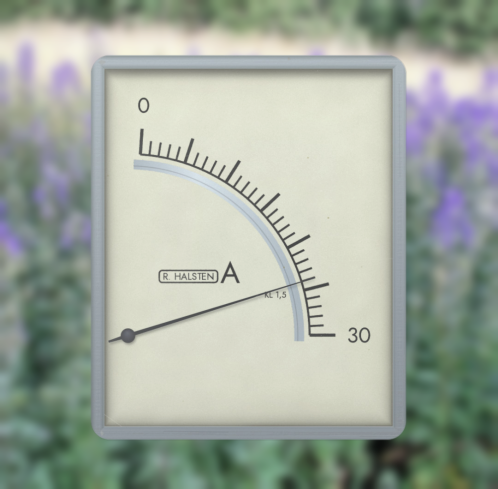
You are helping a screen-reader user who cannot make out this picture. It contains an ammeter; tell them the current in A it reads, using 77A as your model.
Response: 24A
